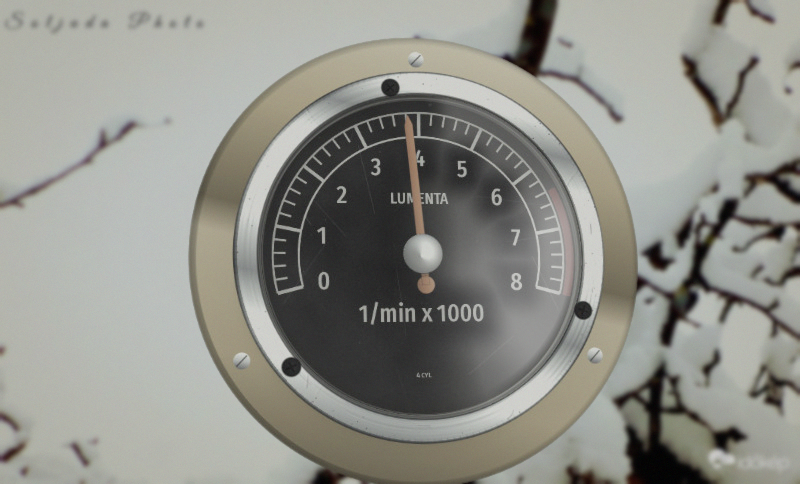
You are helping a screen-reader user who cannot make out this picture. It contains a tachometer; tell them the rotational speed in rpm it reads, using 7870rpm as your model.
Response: 3800rpm
